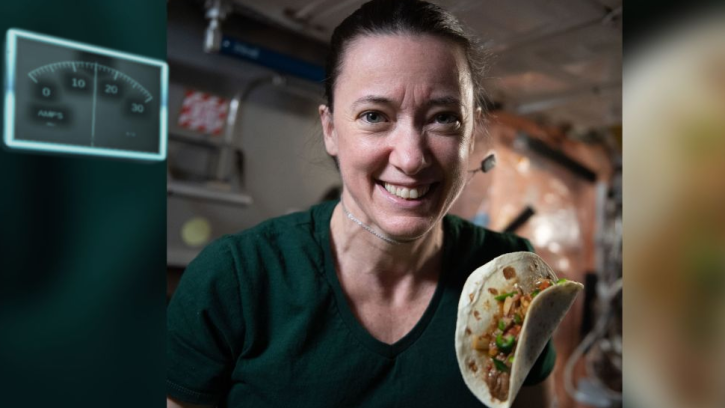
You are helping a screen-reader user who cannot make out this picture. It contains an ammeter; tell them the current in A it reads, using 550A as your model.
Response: 15A
